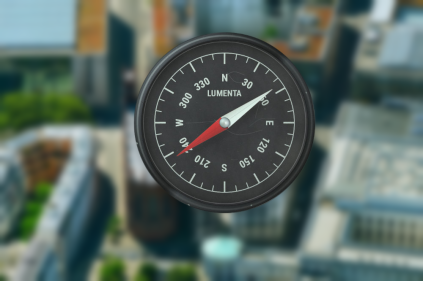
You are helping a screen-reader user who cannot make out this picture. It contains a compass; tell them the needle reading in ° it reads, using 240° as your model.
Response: 235°
